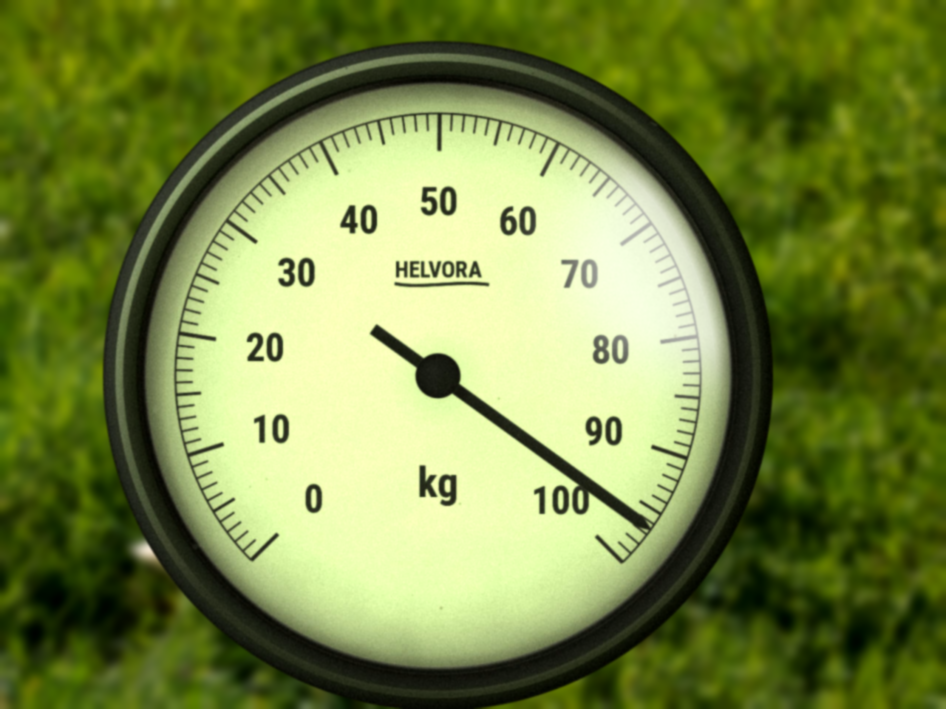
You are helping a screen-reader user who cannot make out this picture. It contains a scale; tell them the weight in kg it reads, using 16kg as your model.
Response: 96.5kg
